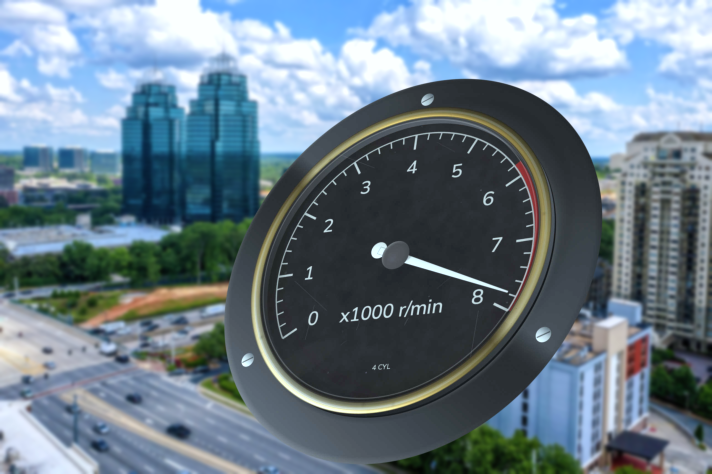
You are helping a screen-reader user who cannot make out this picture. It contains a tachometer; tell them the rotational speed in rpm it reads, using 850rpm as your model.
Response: 7800rpm
